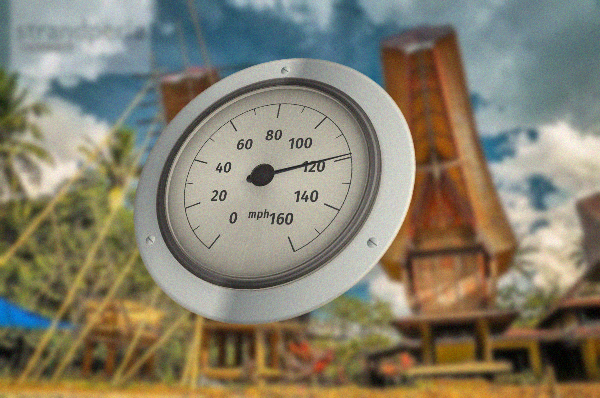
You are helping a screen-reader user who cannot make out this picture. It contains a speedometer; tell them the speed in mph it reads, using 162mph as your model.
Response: 120mph
